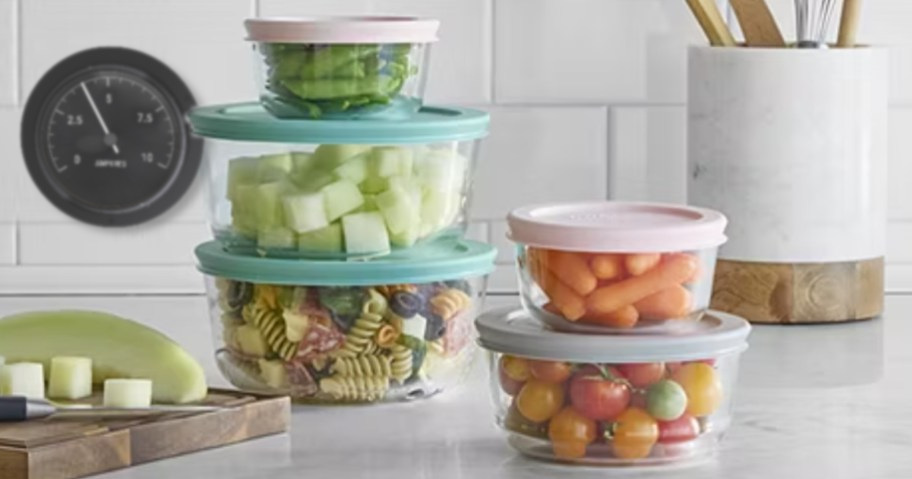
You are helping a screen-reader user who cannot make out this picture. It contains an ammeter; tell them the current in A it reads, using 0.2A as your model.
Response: 4A
